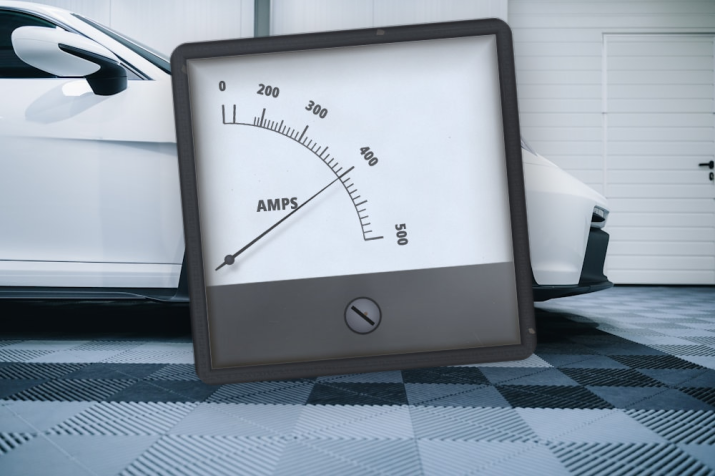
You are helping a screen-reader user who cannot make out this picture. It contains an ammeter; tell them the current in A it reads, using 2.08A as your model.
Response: 400A
